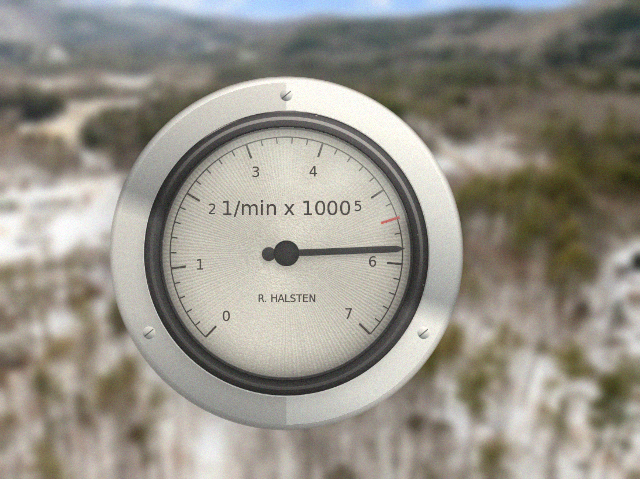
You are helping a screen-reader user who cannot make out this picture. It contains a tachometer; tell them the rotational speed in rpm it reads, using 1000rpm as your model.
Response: 5800rpm
